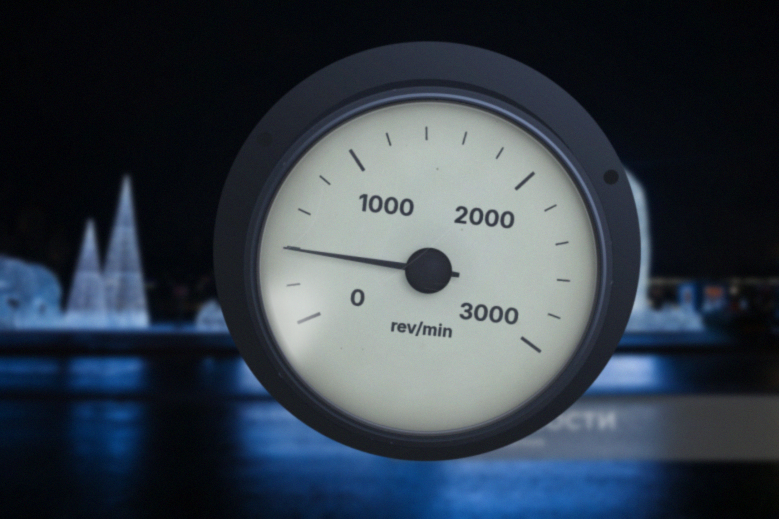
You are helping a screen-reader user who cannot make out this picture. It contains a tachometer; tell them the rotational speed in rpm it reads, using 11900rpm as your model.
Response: 400rpm
